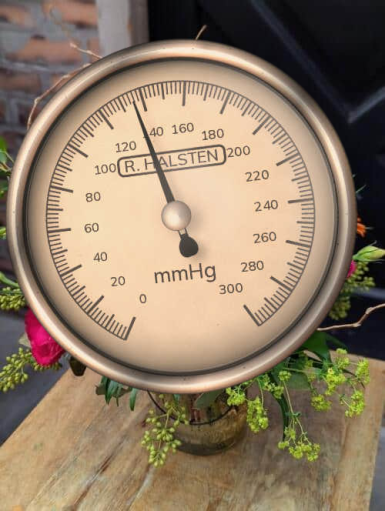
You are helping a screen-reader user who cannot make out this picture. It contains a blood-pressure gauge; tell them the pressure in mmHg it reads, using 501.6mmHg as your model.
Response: 136mmHg
